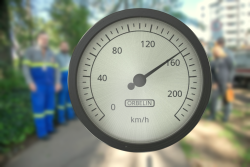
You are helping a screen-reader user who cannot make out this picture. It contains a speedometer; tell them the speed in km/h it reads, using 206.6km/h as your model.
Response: 155km/h
